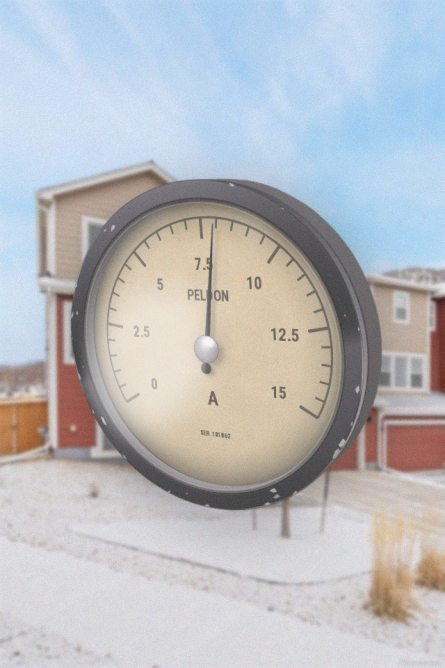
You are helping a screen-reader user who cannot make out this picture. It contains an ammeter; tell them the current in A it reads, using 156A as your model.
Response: 8A
